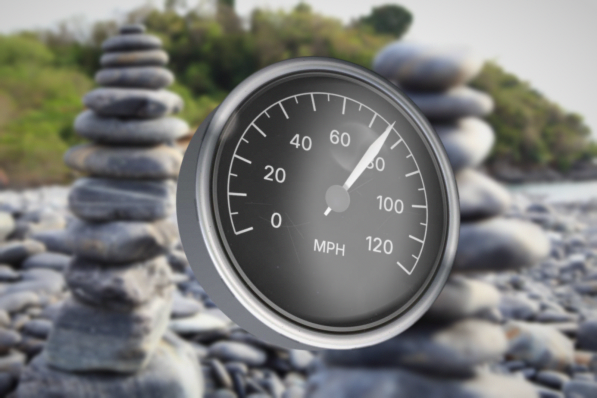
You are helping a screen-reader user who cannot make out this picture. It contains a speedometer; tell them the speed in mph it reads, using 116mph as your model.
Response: 75mph
